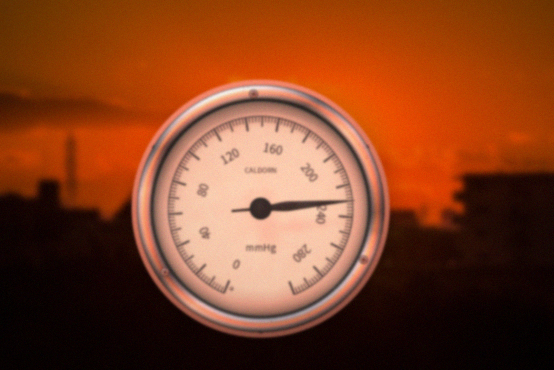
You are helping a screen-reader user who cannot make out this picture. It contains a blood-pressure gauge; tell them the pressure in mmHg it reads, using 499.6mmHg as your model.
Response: 230mmHg
